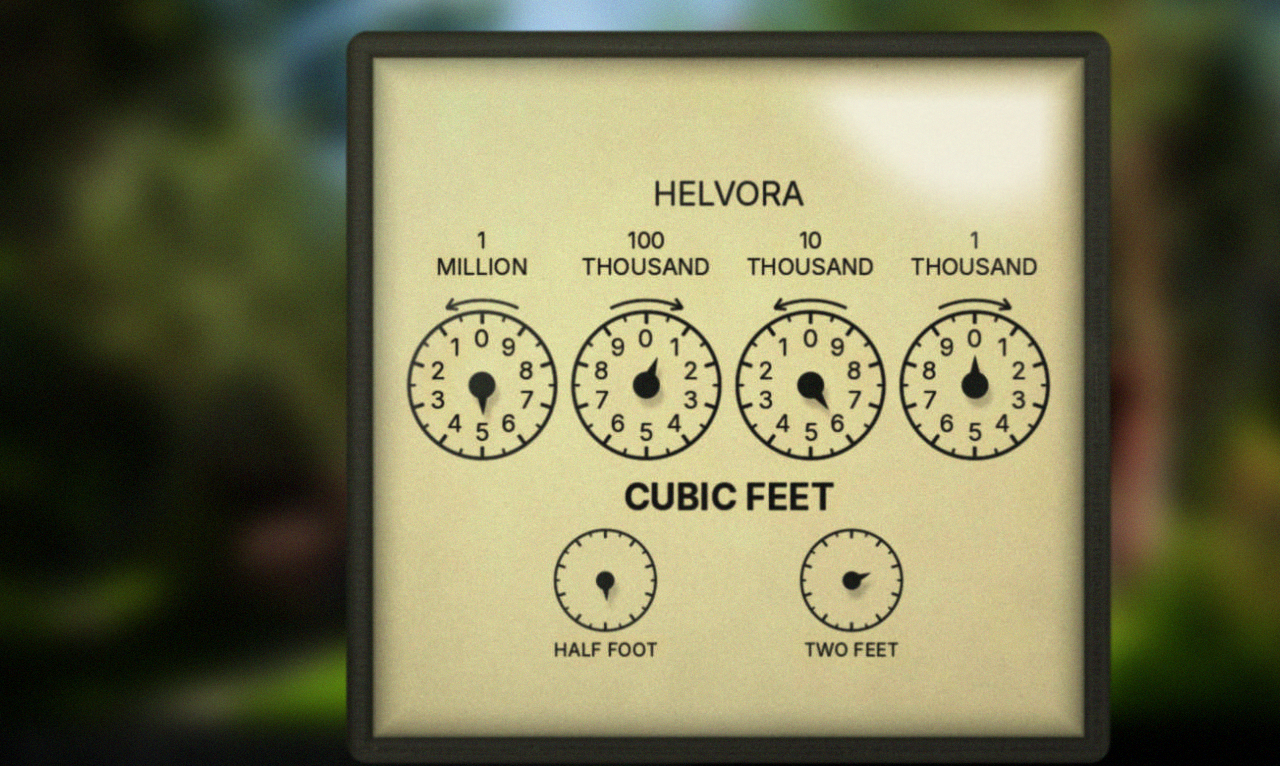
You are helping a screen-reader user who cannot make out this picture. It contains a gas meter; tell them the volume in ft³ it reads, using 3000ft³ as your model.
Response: 506000ft³
